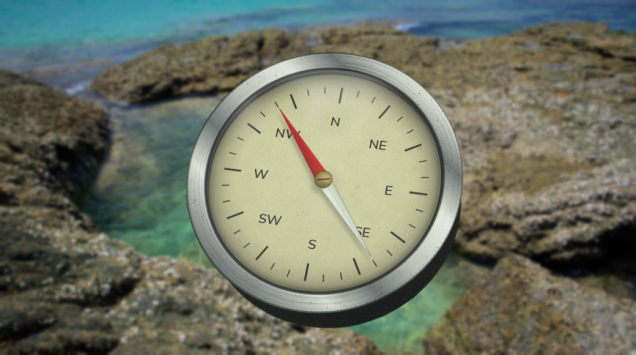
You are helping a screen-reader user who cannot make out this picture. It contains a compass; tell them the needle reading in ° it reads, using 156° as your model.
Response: 320°
